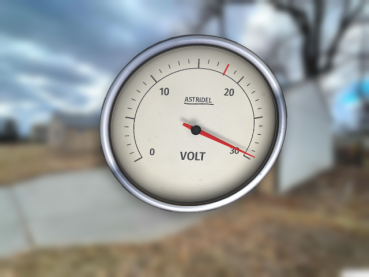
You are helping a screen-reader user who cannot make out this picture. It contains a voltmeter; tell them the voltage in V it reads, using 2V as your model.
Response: 29.5V
